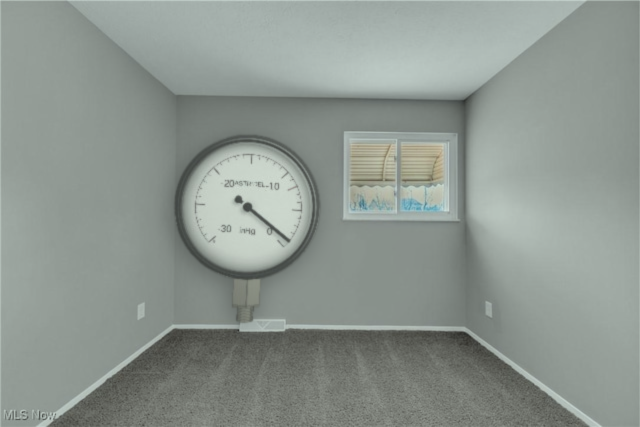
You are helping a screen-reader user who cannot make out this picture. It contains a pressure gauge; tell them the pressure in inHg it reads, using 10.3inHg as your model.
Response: -1inHg
